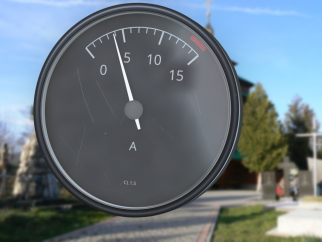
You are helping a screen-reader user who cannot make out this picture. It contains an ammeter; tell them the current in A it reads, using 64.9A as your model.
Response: 4A
